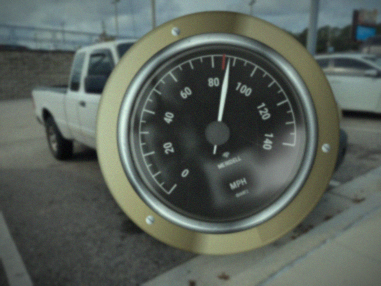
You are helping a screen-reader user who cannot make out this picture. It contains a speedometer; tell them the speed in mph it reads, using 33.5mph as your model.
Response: 87.5mph
